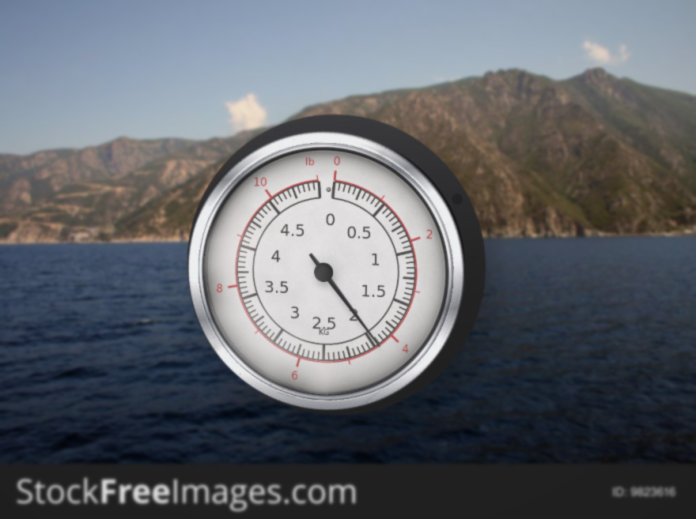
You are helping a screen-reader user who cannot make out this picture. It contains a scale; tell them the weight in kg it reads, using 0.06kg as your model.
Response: 1.95kg
